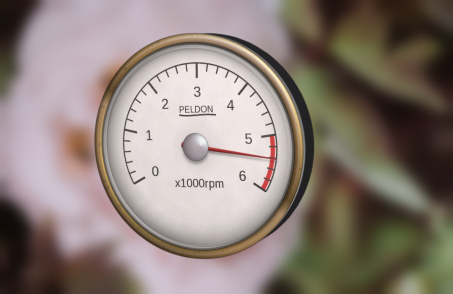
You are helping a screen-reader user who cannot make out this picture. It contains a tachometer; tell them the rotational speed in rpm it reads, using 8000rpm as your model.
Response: 5400rpm
